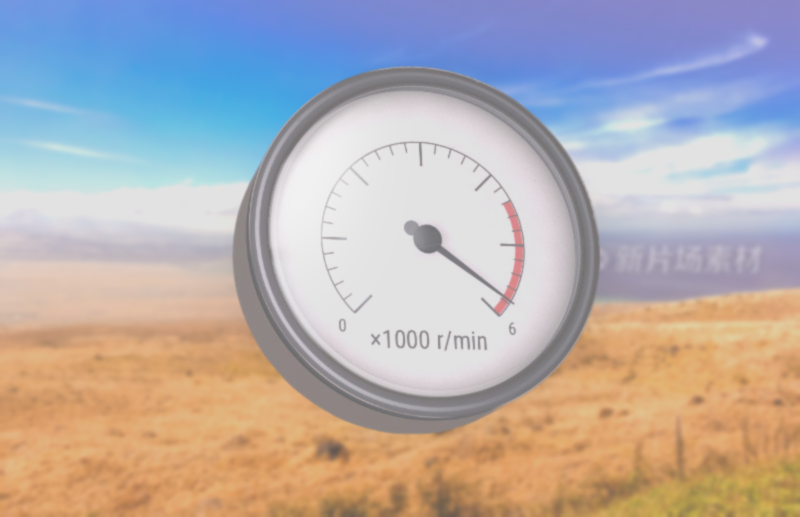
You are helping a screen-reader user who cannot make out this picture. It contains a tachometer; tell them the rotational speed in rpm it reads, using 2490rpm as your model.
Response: 5800rpm
